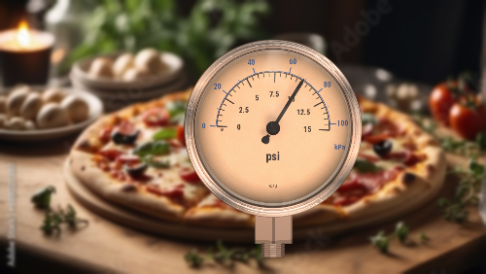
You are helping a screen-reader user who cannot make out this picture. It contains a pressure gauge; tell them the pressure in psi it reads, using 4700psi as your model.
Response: 10psi
